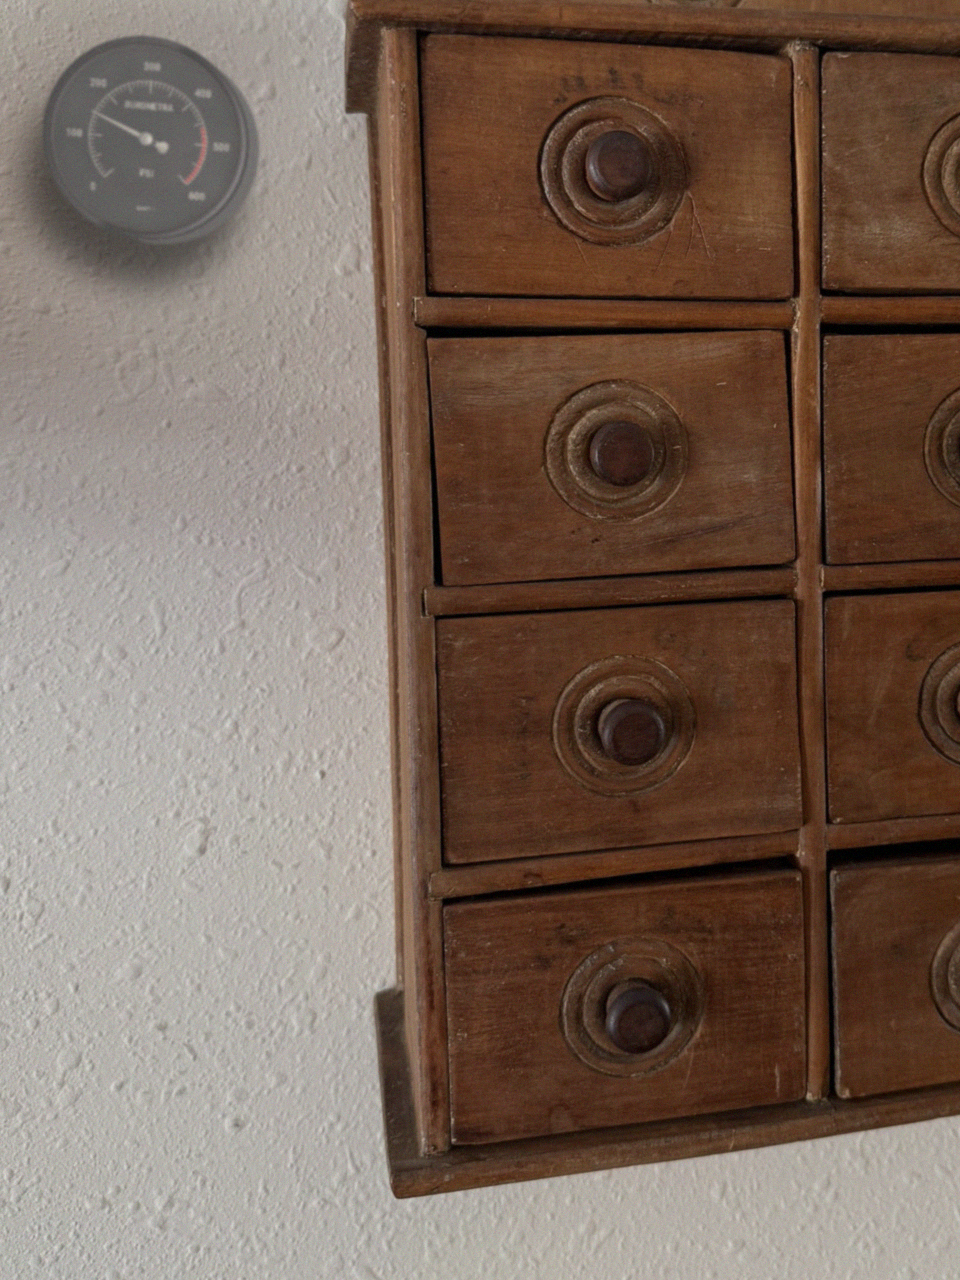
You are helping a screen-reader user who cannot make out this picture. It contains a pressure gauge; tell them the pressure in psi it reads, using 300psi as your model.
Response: 150psi
